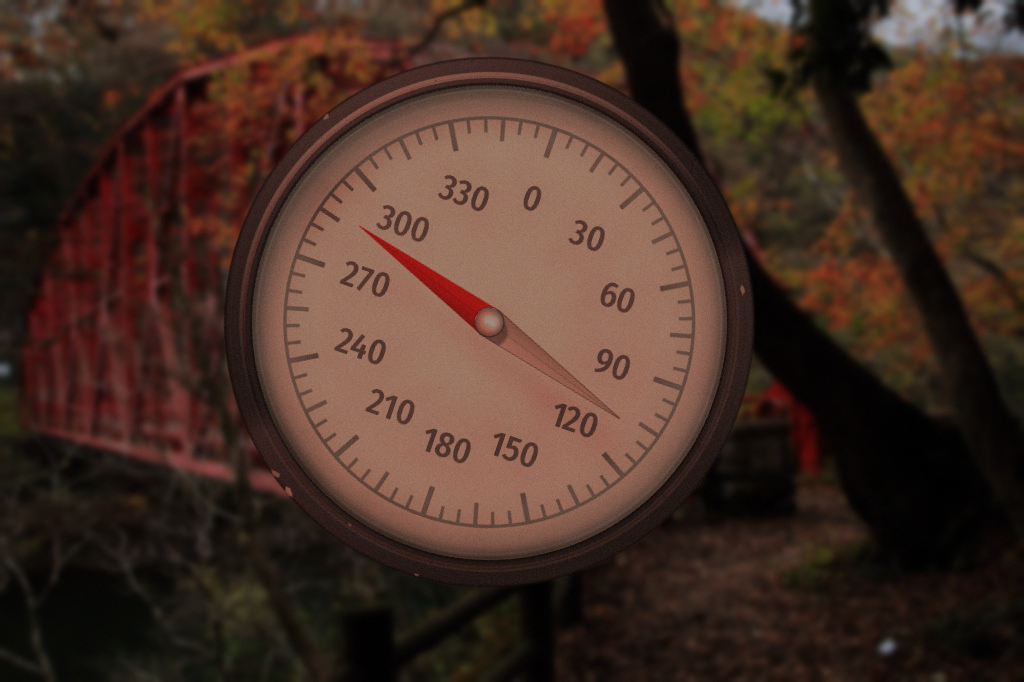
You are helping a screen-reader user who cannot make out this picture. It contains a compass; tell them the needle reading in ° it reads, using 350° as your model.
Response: 287.5°
